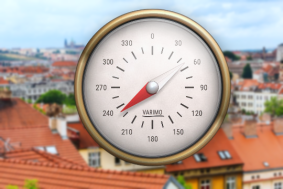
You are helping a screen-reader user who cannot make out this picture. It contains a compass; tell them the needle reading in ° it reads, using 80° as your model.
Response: 232.5°
